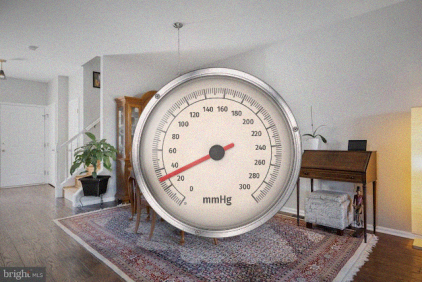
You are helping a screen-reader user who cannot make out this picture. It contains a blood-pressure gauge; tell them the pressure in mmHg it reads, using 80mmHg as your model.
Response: 30mmHg
